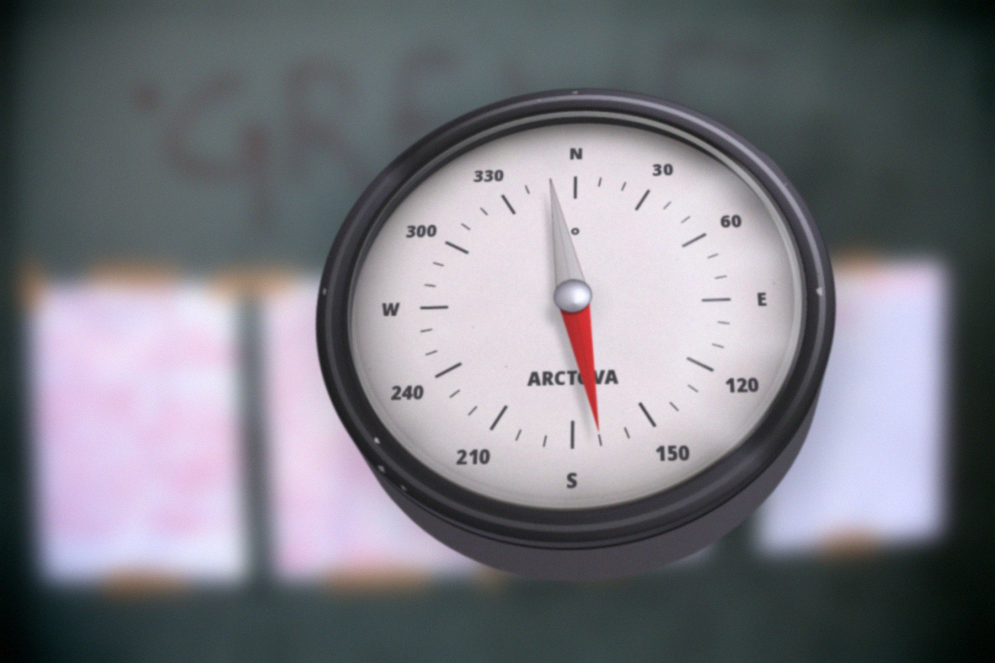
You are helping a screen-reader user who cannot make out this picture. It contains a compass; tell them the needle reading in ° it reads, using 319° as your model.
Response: 170°
